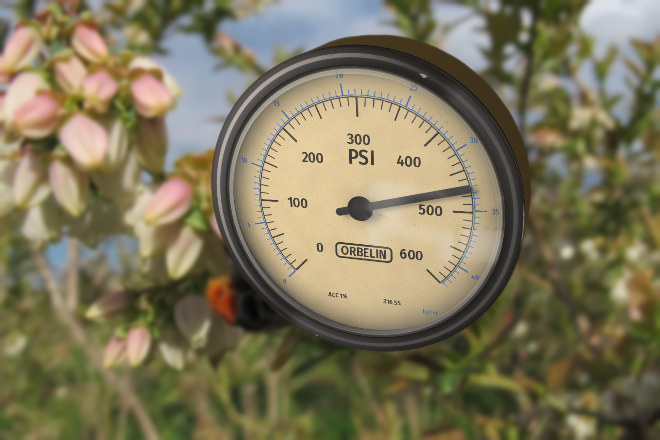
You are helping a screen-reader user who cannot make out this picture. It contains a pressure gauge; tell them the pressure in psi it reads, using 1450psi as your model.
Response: 470psi
